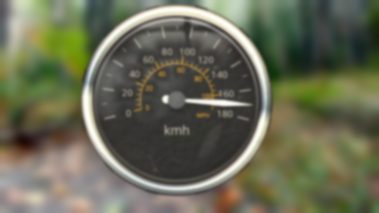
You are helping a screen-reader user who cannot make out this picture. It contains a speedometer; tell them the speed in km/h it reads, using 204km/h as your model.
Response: 170km/h
